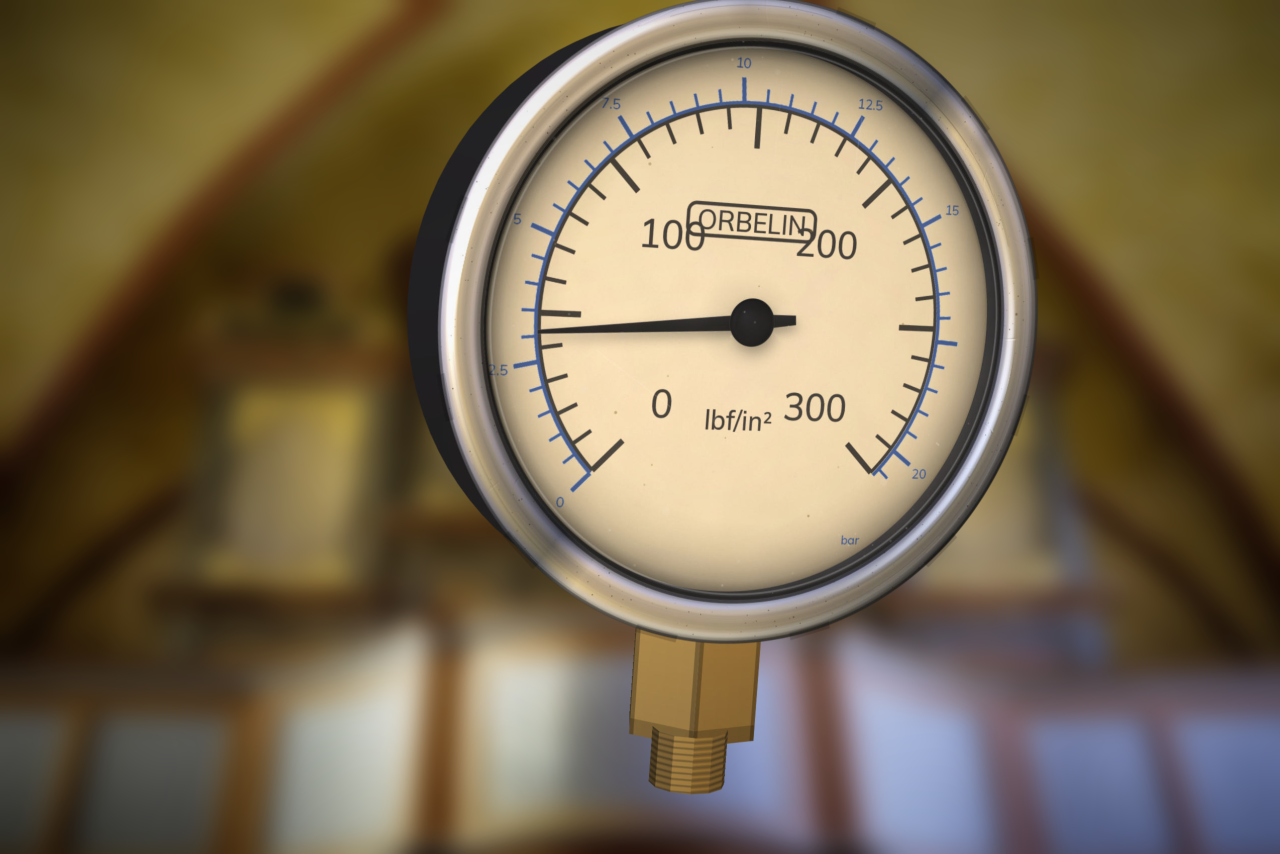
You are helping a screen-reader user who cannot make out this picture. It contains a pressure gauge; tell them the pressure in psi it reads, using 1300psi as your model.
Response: 45psi
